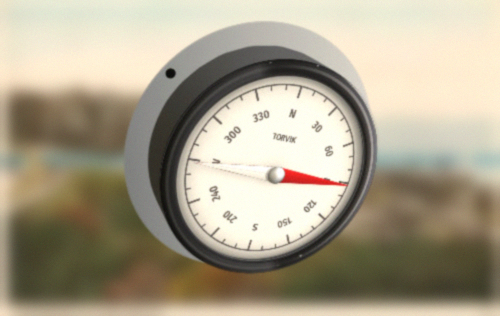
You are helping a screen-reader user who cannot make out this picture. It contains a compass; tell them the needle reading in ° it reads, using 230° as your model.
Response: 90°
